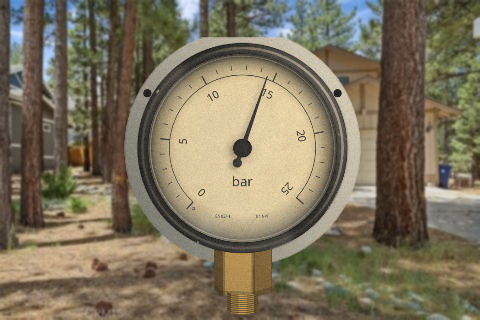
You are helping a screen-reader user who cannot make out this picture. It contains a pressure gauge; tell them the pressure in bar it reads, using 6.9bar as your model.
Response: 14.5bar
